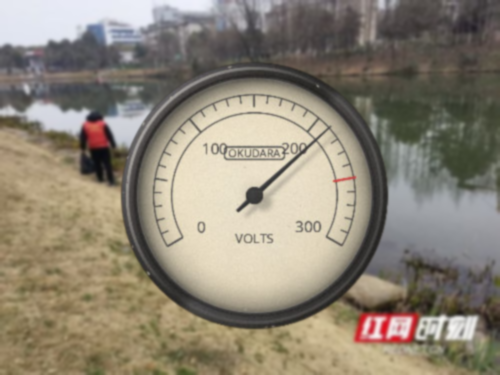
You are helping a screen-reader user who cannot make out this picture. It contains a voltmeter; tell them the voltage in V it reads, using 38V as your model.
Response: 210V
